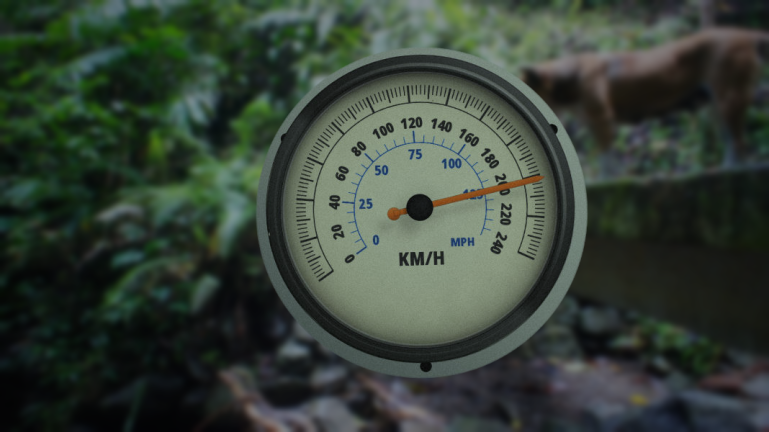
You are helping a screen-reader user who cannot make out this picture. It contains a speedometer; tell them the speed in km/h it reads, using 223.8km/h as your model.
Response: 202km/h
